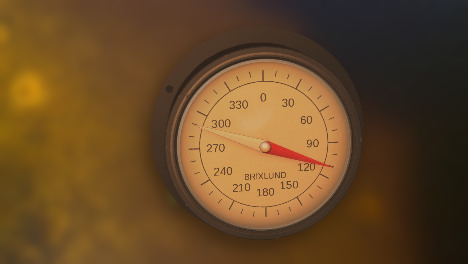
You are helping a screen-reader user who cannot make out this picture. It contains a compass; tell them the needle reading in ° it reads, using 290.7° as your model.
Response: 110°
